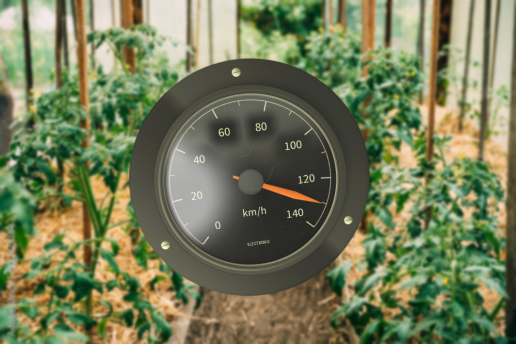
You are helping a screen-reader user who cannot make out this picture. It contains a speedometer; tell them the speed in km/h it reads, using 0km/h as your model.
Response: 130km/h
